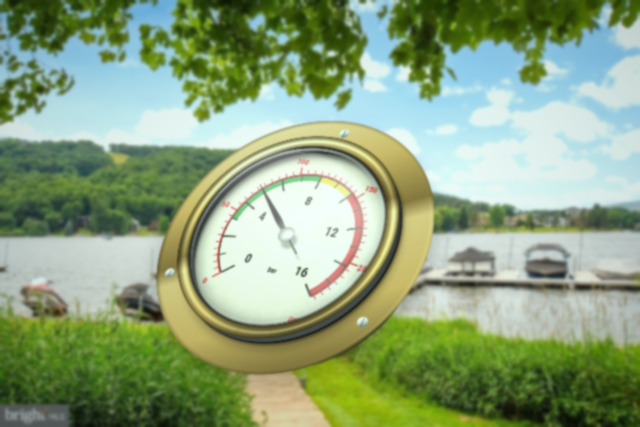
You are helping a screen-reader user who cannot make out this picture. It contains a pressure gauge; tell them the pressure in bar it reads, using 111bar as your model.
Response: 5bar
